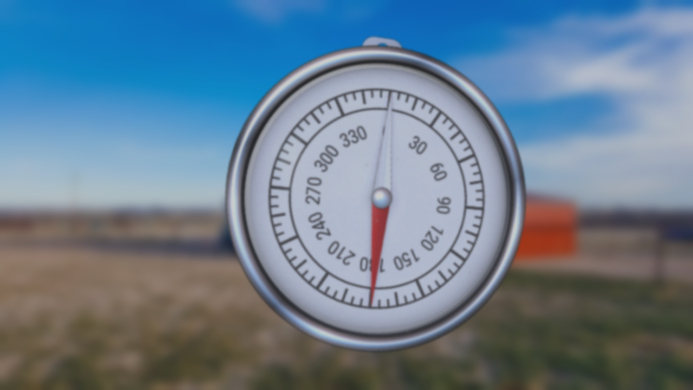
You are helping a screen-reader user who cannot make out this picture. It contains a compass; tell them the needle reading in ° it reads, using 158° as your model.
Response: 180°
